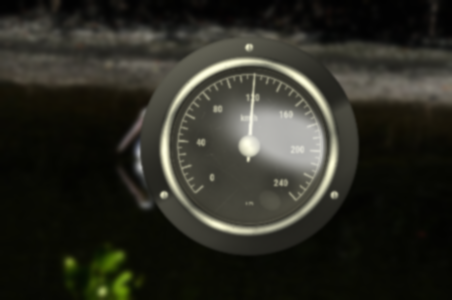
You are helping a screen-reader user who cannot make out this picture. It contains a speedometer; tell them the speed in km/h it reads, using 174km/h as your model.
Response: 120km/h
